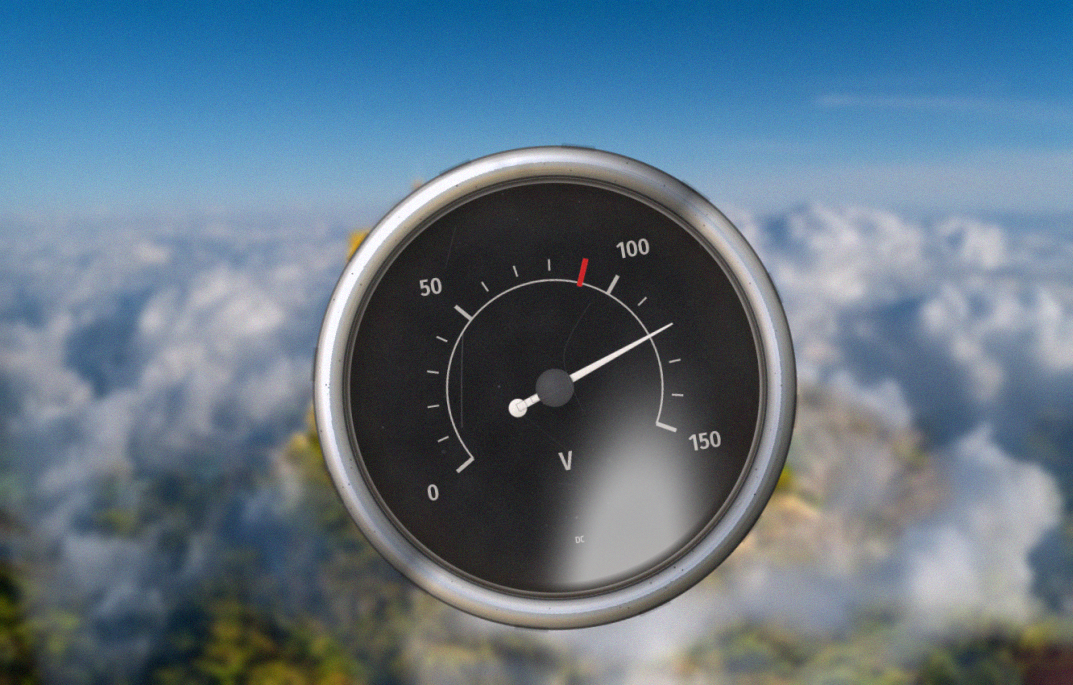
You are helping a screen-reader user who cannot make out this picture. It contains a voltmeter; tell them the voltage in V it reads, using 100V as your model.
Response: 120V
